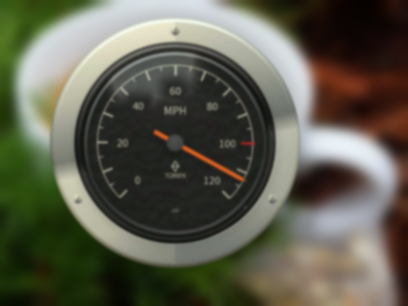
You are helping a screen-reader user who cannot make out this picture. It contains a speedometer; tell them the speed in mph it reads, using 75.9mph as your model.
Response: 112.5mph
